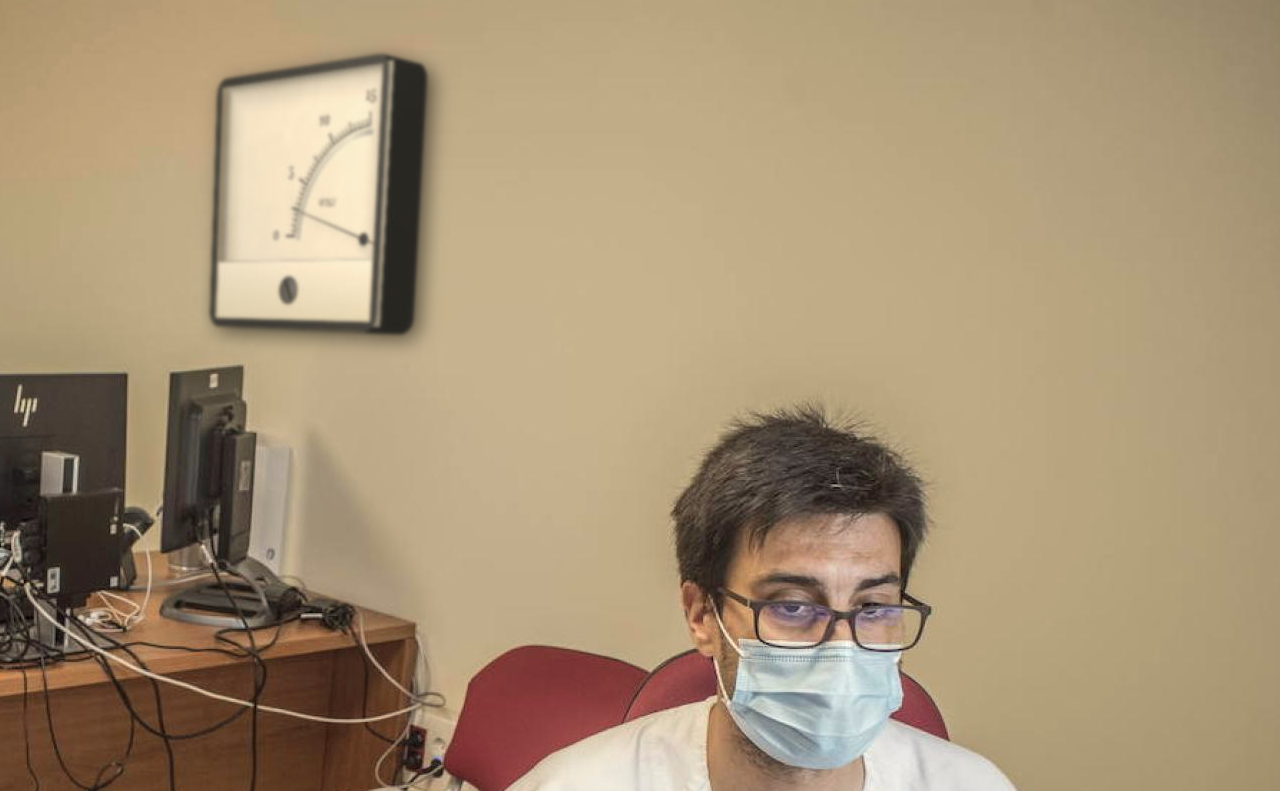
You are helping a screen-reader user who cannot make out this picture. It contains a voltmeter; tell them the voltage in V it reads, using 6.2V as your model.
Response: 2.5V
